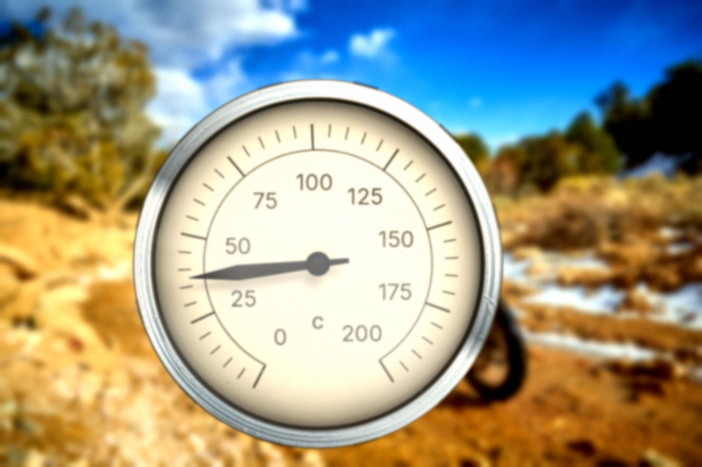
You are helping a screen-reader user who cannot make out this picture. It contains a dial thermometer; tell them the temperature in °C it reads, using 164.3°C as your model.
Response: 37.5°C
